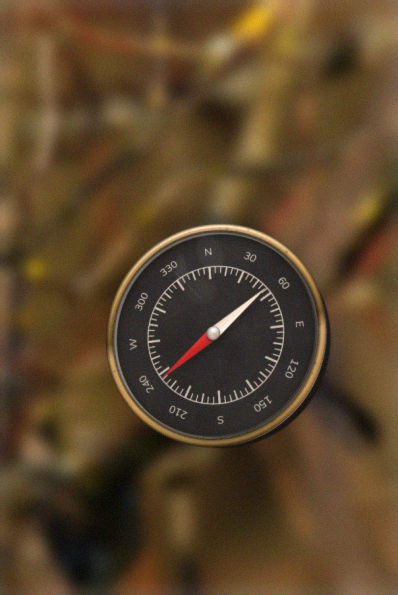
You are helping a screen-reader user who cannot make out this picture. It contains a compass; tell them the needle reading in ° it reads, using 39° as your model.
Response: 235°
